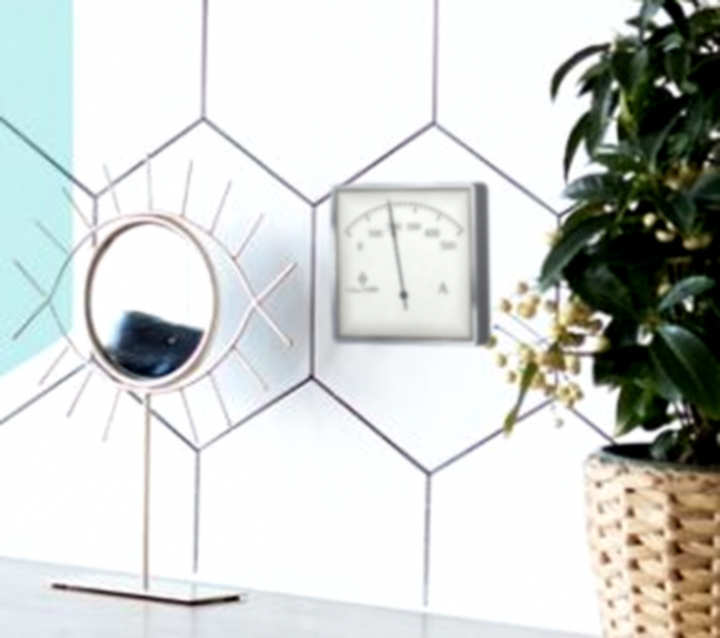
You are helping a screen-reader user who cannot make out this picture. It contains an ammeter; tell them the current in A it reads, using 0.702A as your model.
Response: 200A
